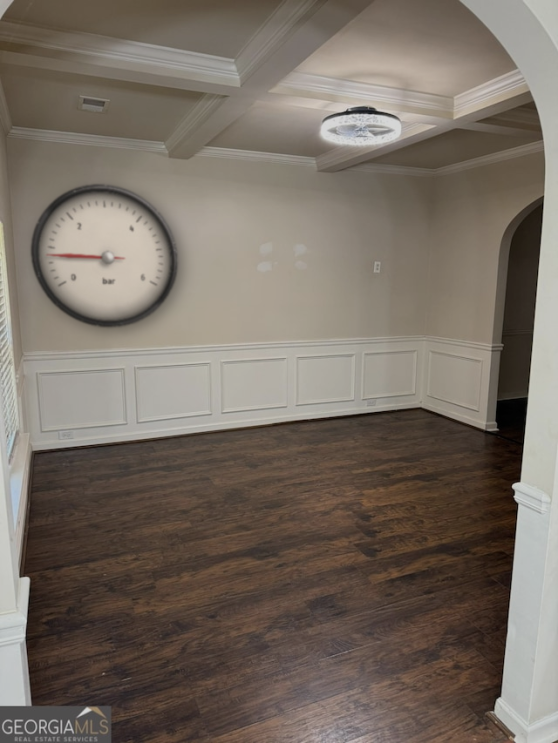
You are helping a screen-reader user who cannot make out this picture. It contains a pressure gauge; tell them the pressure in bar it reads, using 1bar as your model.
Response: 0.8bar
